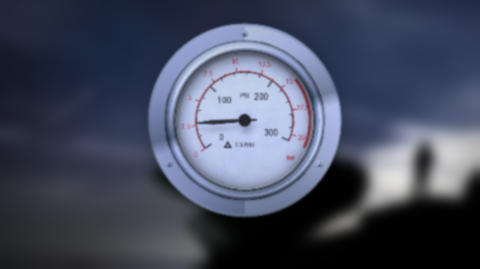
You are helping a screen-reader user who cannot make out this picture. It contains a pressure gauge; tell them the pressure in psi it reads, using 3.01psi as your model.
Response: 40psi
